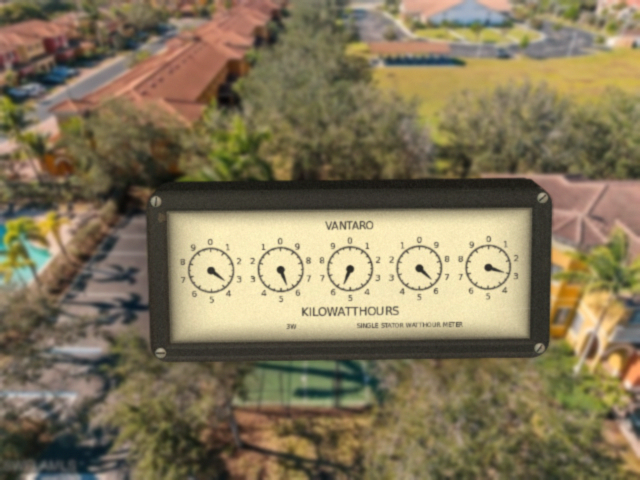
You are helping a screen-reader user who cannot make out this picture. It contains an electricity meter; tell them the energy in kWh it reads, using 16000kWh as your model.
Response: 35563kWh
